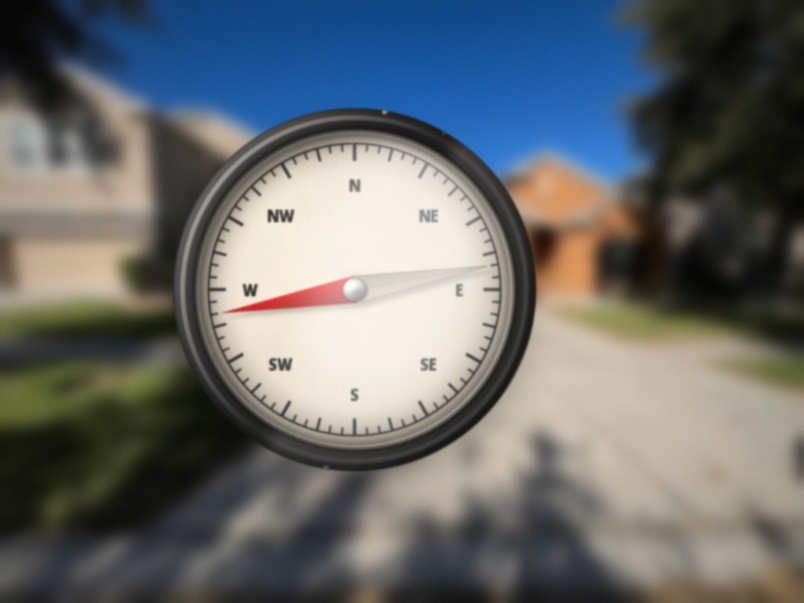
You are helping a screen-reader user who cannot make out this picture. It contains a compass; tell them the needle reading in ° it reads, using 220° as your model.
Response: 260°
